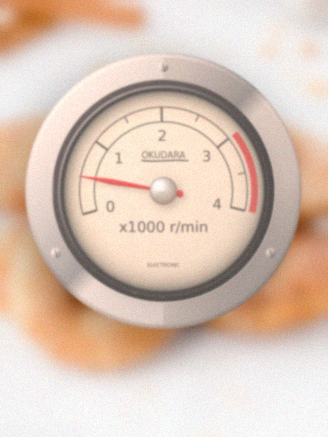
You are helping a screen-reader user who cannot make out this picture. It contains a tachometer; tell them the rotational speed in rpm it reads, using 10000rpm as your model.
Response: 500rpm
